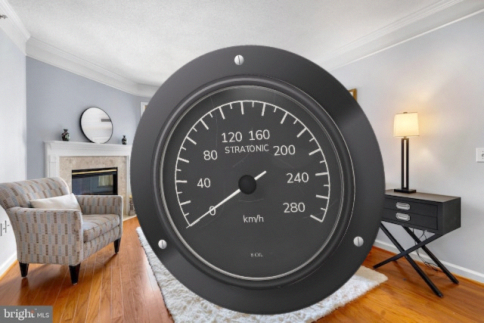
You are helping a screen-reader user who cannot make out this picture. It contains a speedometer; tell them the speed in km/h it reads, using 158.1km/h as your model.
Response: 0km/h
